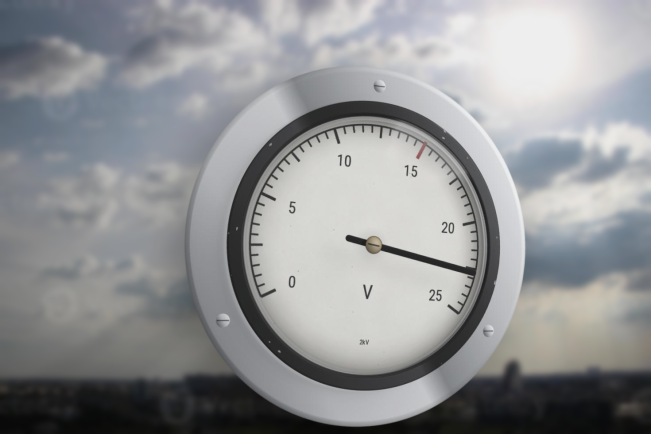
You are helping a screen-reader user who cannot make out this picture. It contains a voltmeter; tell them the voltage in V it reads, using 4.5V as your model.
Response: 22.75V
